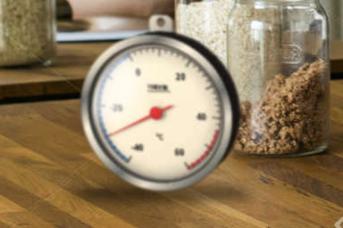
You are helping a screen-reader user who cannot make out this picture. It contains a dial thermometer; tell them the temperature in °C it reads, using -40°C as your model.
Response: -30°C
